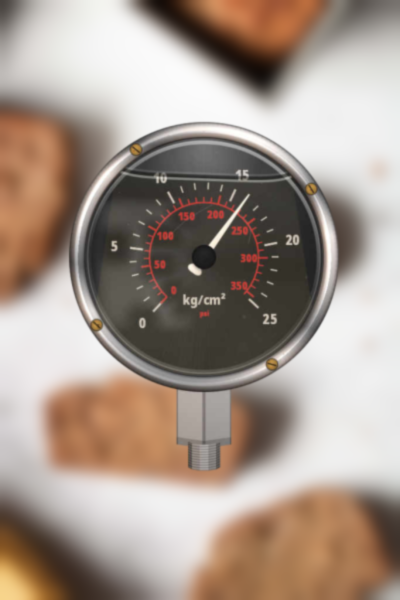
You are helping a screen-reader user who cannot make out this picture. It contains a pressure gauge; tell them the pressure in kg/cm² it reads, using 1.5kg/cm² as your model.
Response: 16kg/cm²
